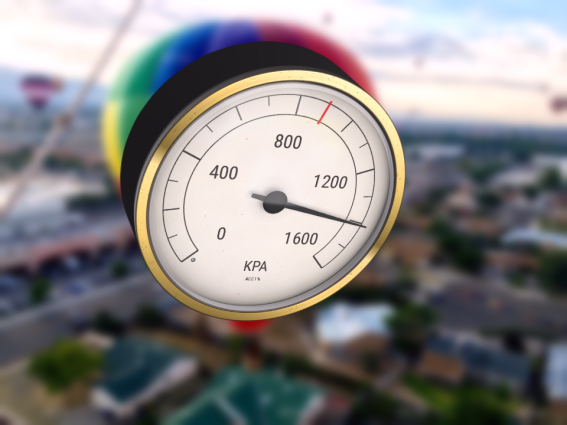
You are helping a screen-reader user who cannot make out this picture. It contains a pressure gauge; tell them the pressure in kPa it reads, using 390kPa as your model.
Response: 1400kPa
